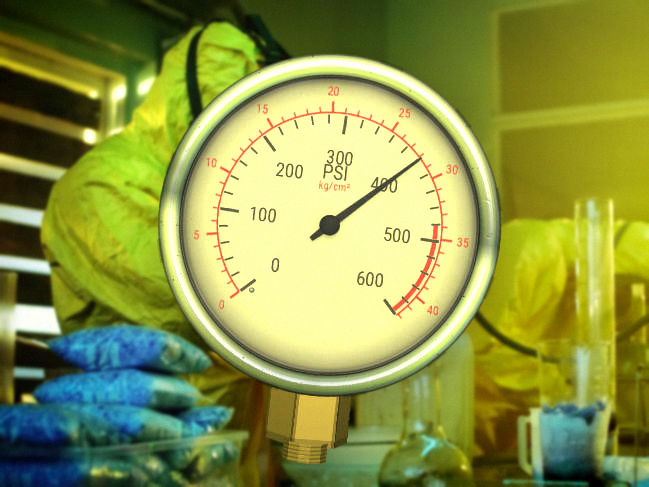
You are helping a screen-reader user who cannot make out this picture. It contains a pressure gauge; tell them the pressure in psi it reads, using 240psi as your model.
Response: 400psi
